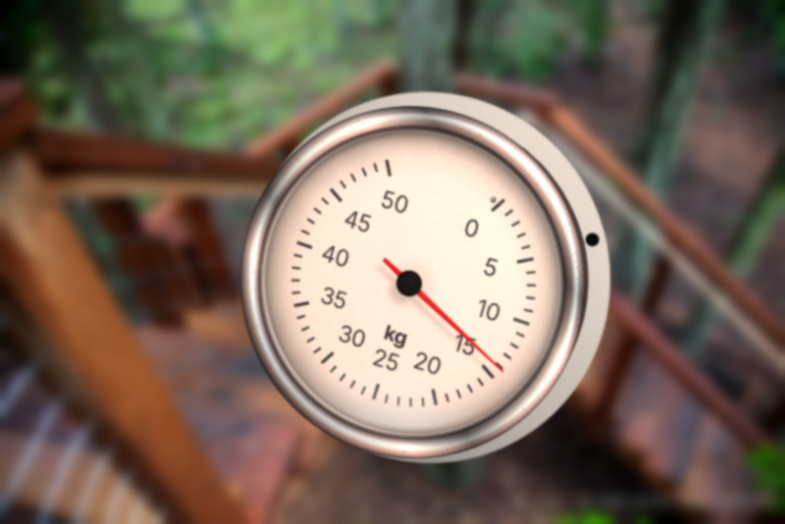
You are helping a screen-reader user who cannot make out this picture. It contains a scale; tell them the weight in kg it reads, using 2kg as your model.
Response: 14kg
